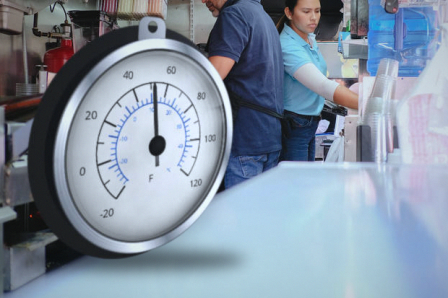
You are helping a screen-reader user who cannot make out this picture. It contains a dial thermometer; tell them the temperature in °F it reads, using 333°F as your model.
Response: 50°F
